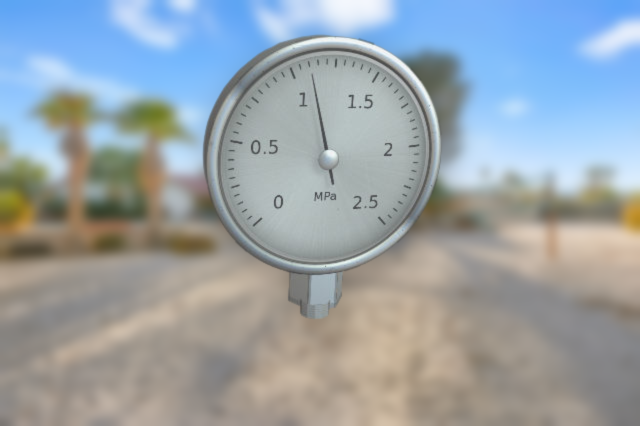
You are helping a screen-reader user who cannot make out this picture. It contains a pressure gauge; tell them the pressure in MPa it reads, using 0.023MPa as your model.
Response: 1.1MPa
